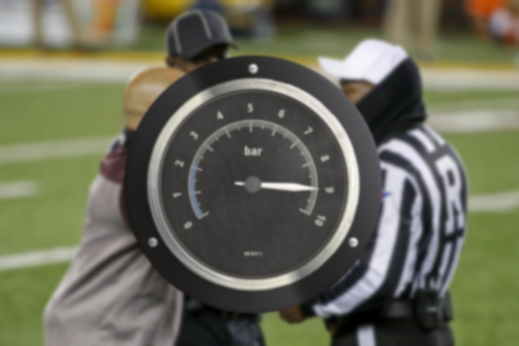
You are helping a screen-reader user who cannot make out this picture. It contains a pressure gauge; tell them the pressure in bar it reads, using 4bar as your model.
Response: 9bar
